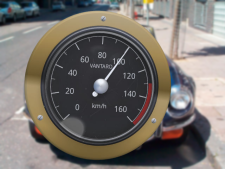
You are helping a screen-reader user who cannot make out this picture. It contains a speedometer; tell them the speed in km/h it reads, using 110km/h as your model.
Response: 100km/h
